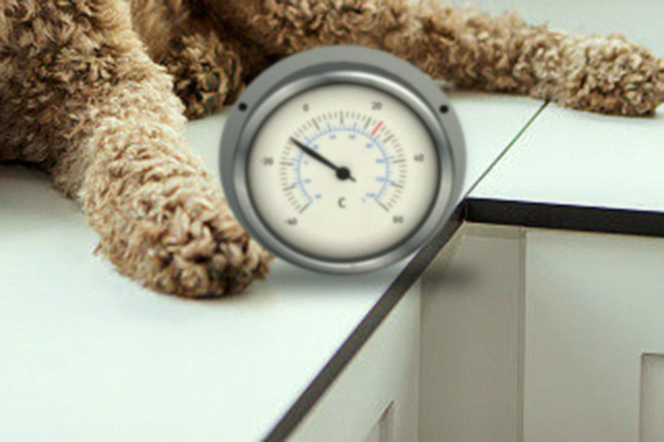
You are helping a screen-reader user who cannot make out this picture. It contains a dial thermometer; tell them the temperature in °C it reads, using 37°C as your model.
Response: -10°C
